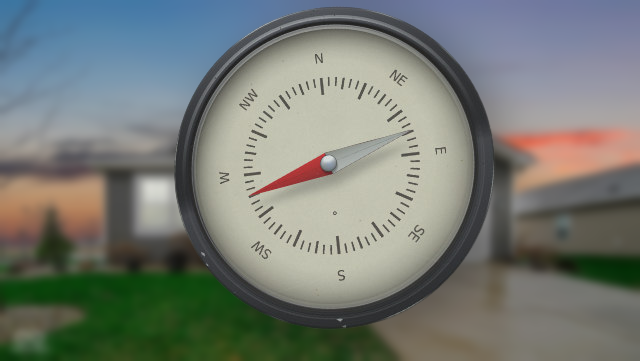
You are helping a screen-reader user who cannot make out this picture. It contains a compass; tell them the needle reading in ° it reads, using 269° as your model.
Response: 255°
